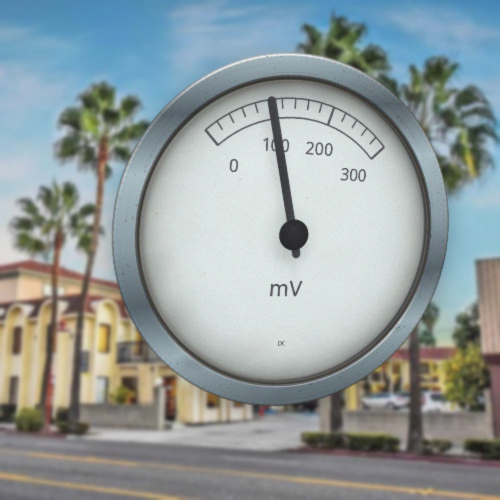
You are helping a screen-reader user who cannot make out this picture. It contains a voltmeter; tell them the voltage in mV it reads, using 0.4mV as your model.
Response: 100mV
